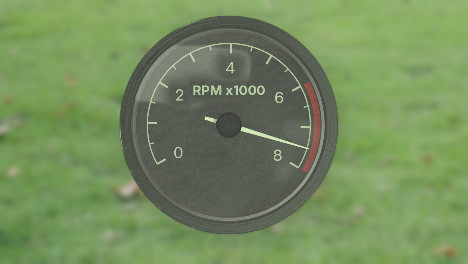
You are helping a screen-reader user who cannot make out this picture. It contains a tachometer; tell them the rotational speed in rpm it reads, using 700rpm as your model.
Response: 7500rpm
